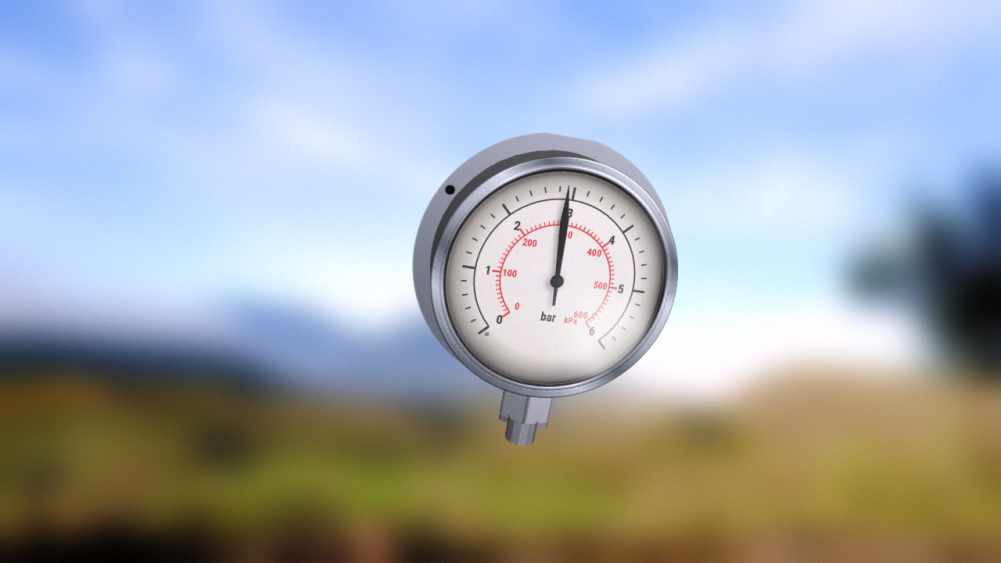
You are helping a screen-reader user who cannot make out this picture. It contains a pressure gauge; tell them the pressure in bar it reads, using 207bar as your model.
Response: 2.9bar
